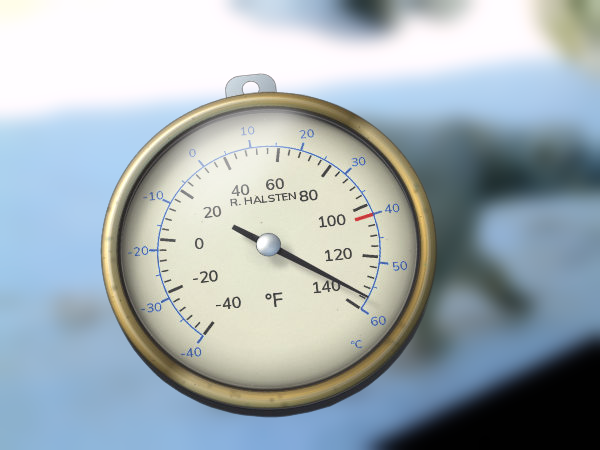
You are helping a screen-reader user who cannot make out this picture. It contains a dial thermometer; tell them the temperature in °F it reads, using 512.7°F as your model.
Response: 136°F
